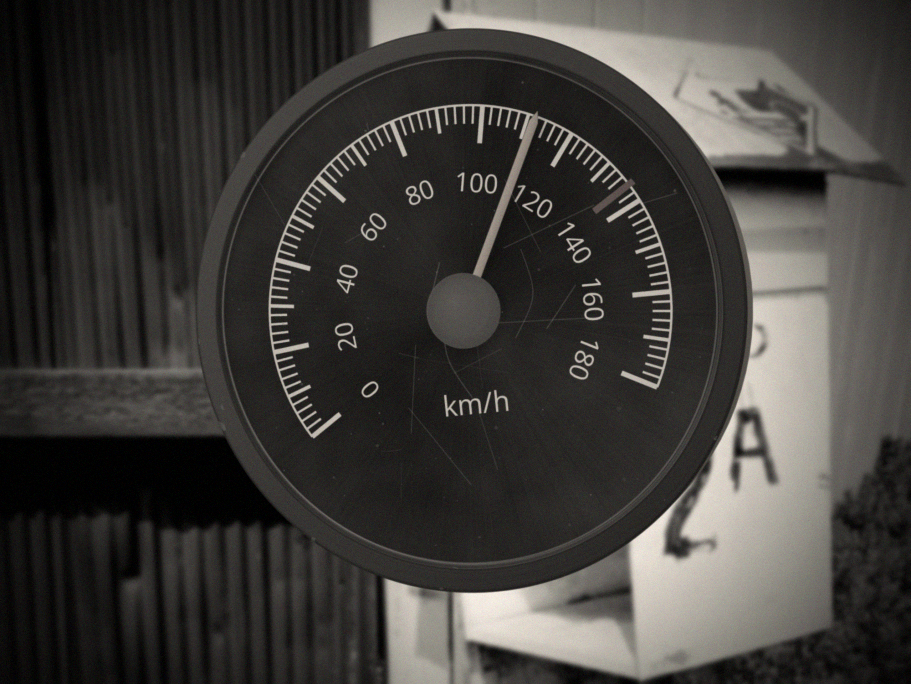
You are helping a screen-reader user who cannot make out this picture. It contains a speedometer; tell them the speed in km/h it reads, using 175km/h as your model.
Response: 112km/h
